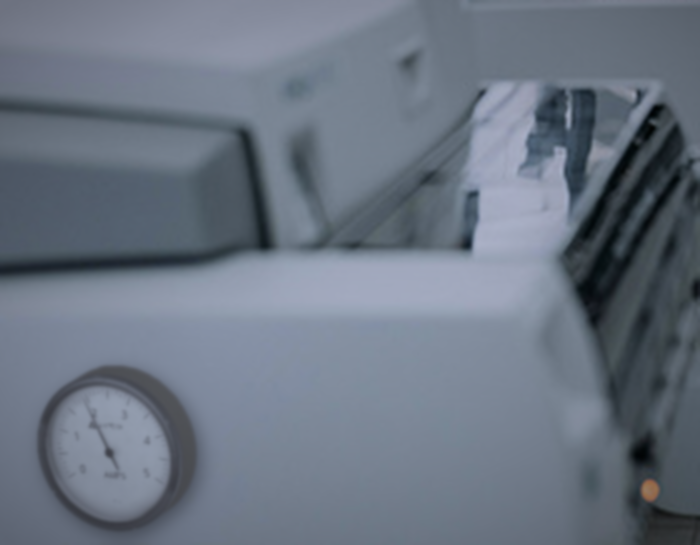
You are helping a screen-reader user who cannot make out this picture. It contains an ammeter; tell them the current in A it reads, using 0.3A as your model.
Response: 2A
